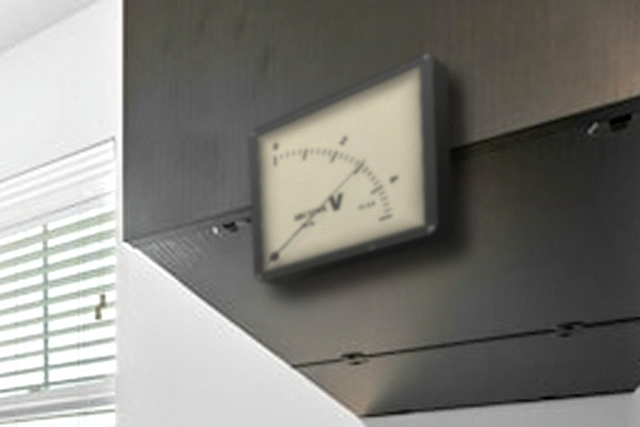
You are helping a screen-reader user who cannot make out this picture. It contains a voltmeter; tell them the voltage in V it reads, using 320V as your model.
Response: 3V
